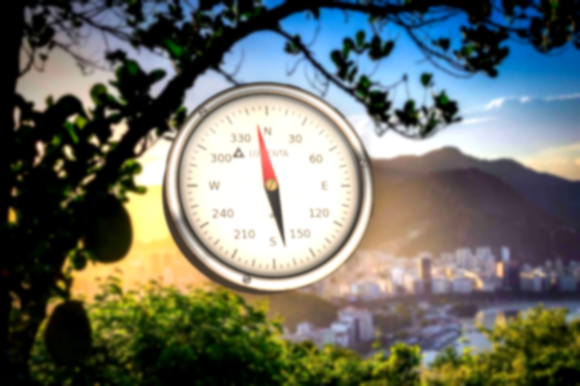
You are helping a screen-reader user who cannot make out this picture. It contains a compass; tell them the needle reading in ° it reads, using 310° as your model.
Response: 350°
